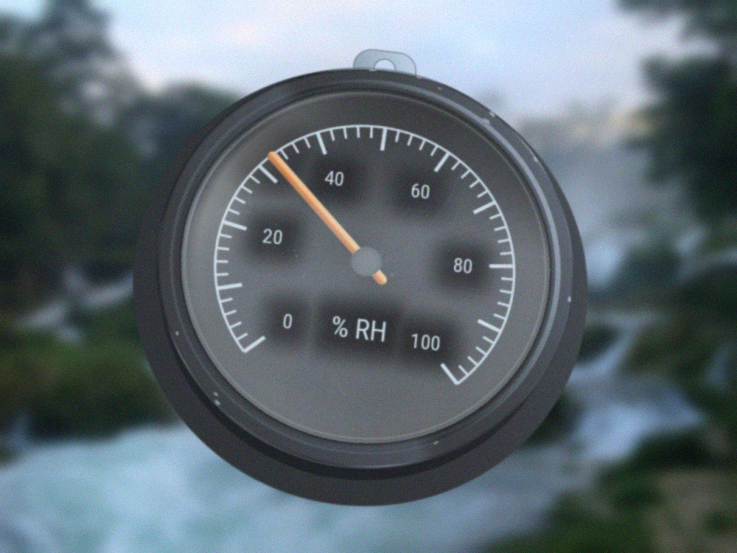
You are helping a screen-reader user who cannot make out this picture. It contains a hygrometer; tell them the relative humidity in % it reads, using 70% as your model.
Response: 32%
